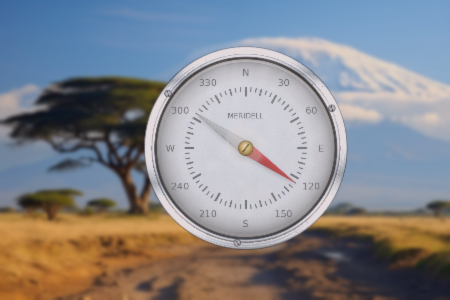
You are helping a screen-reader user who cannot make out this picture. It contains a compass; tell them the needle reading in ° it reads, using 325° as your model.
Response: 125°
